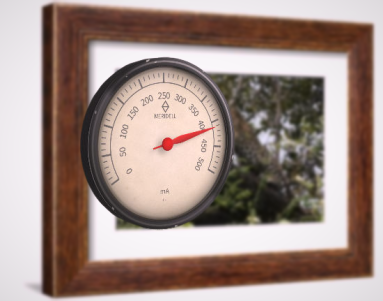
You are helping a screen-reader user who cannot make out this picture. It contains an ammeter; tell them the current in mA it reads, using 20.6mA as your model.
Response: 410mA
